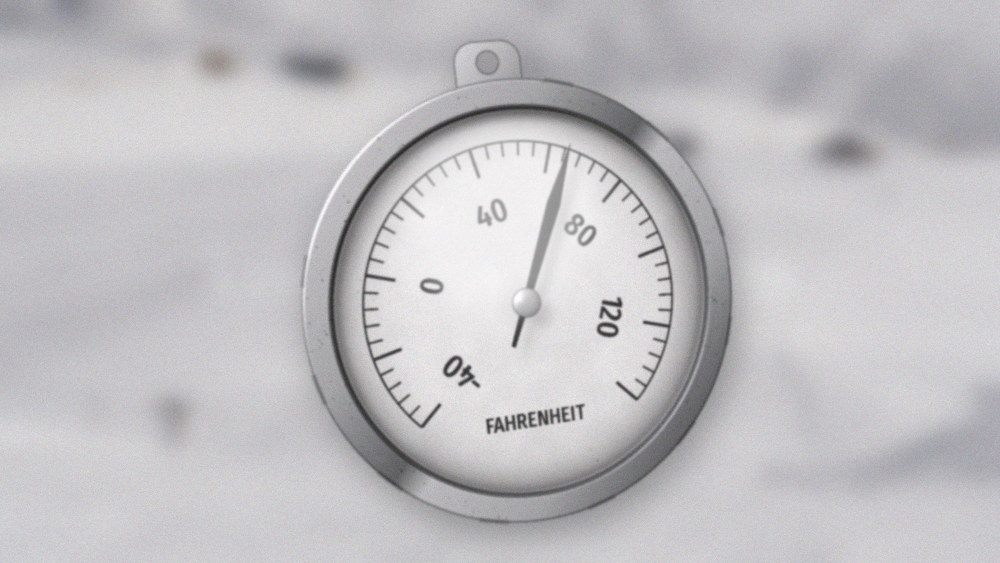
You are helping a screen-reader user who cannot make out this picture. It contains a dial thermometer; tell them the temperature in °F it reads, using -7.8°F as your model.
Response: 64°F
